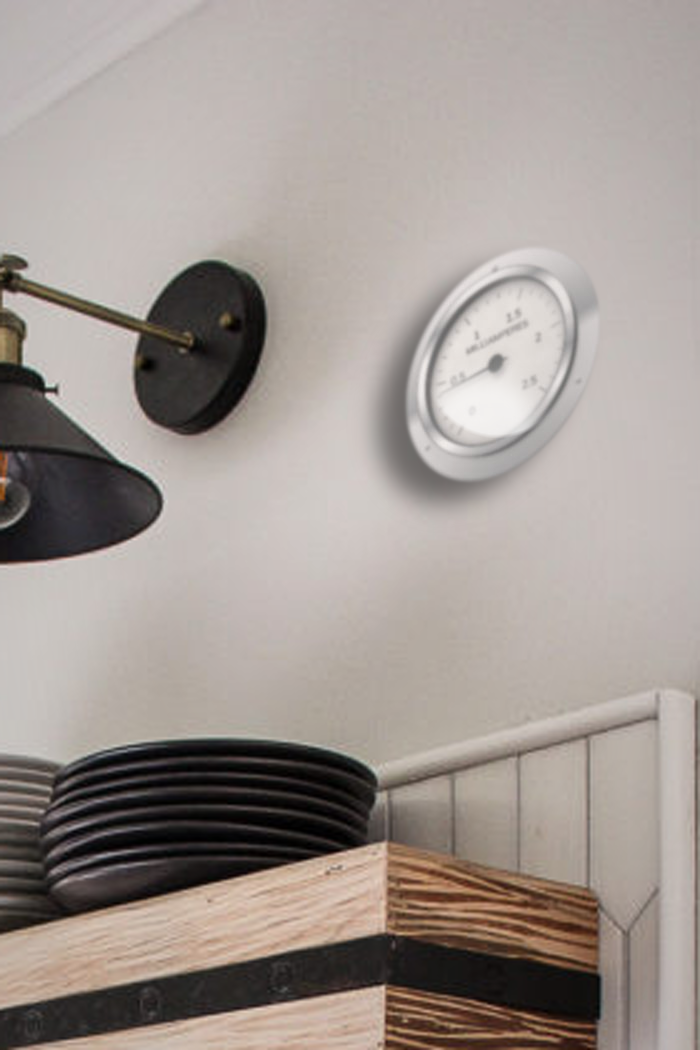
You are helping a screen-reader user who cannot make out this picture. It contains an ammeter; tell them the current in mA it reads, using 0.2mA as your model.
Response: 0.4mA
